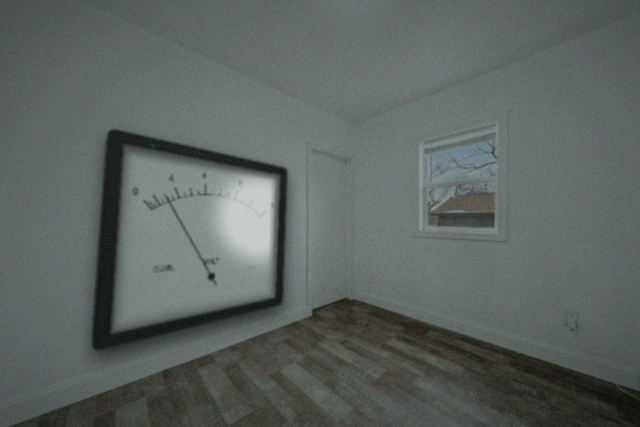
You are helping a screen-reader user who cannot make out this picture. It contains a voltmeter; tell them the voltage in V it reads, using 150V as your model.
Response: 3V
